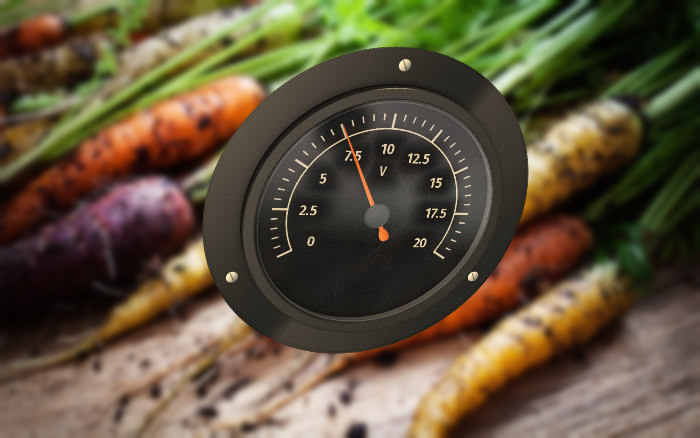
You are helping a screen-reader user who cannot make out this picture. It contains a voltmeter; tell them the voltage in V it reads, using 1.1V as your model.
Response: 7.5V
